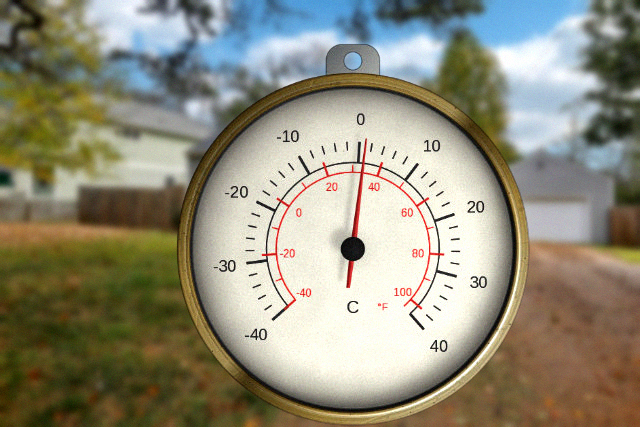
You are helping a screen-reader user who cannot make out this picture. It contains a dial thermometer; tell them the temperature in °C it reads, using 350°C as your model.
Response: 1°C
